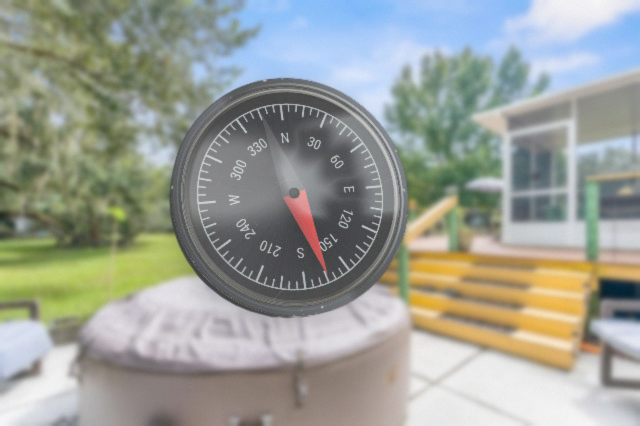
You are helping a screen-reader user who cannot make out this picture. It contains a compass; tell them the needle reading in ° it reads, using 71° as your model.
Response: 165°
